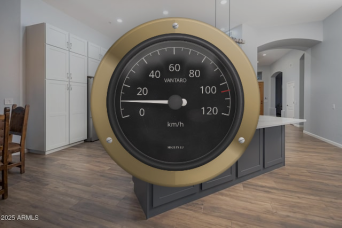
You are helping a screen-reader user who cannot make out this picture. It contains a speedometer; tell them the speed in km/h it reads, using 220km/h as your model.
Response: 10km/h
